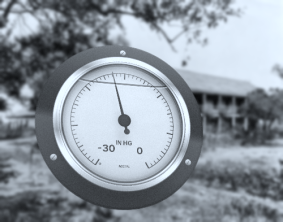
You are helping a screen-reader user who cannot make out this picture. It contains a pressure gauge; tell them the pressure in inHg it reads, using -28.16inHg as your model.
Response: -16.5inHg
